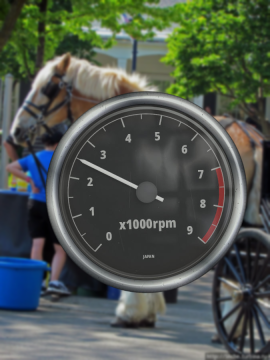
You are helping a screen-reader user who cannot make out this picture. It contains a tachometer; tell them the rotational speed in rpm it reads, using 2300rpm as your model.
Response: 2500rpm
